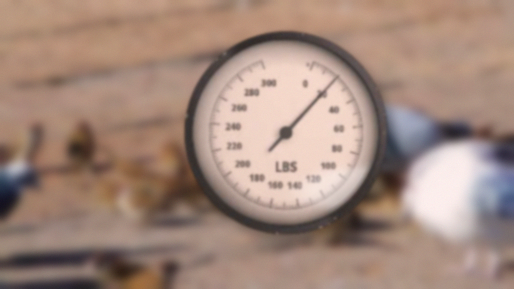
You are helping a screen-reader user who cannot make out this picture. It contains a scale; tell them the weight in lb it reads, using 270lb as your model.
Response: 20lb
